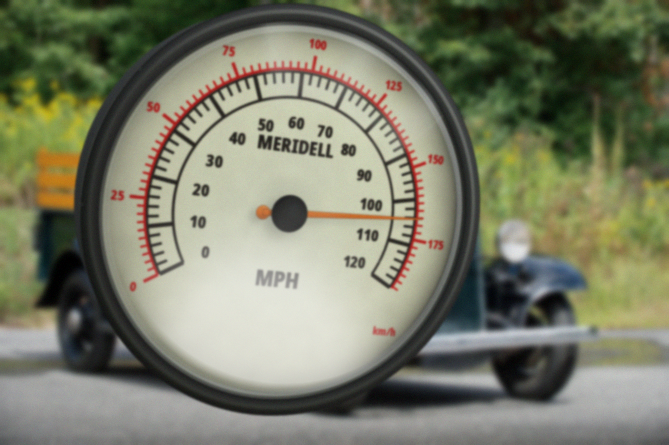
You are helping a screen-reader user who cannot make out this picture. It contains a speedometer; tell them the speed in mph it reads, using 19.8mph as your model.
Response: 104mph
